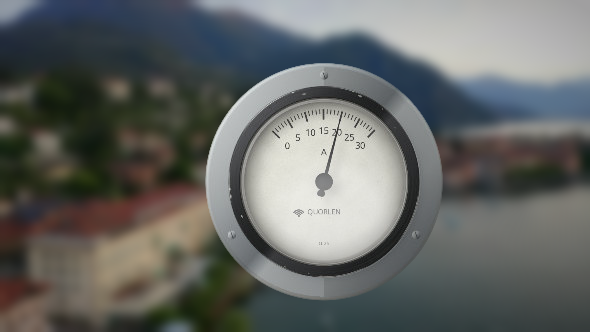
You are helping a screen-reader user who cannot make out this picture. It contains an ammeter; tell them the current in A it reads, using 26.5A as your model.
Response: 20A
